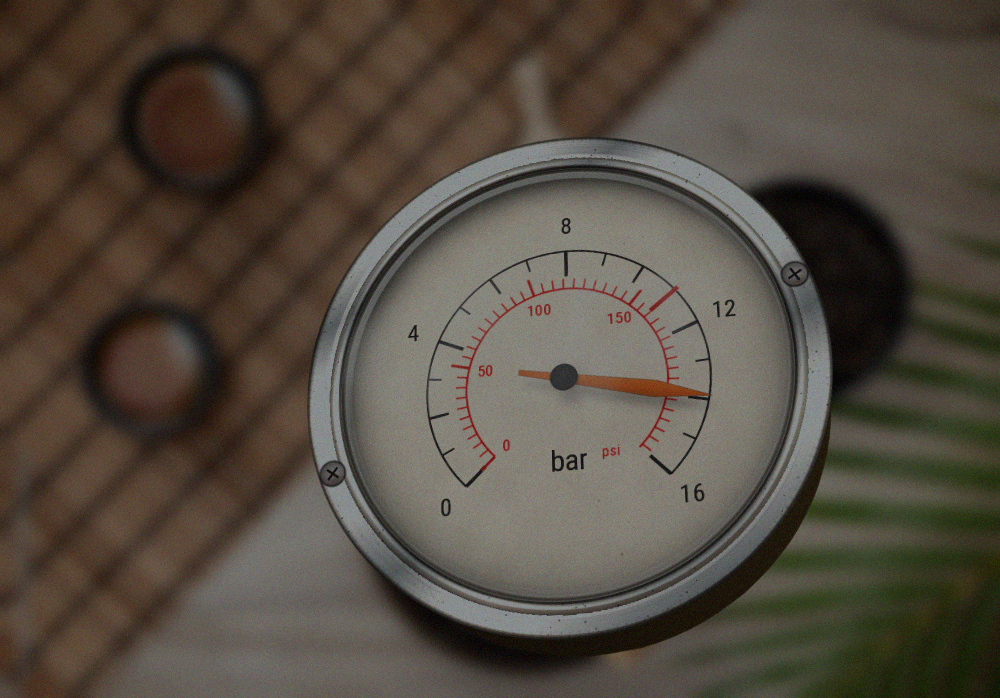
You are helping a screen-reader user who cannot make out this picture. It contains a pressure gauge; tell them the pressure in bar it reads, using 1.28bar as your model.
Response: 14bar
